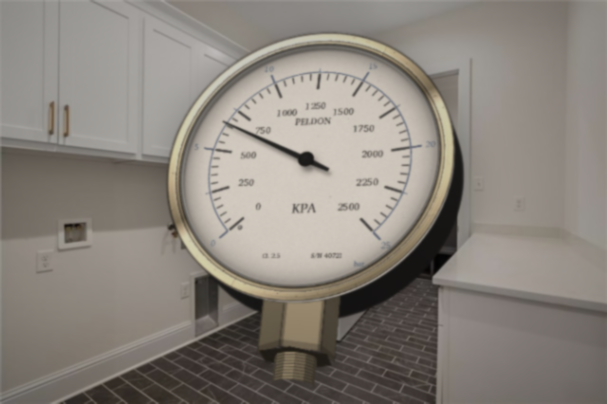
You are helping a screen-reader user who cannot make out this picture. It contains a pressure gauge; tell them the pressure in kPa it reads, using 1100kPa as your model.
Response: 650kPa
